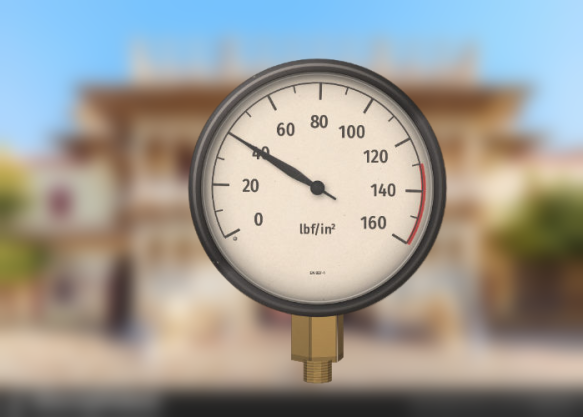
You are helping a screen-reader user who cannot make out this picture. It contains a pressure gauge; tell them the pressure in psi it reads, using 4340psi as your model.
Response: 40psi
